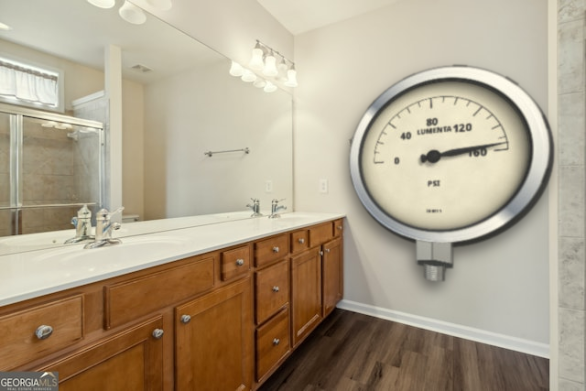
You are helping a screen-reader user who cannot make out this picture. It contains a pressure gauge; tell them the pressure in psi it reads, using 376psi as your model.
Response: 155psi
